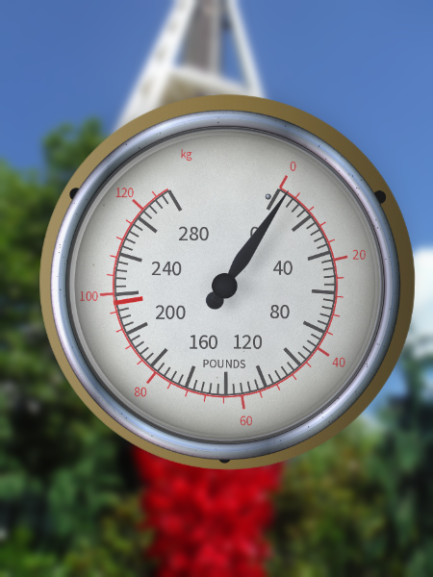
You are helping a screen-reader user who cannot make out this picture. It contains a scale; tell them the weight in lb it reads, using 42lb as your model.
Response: 4lb
